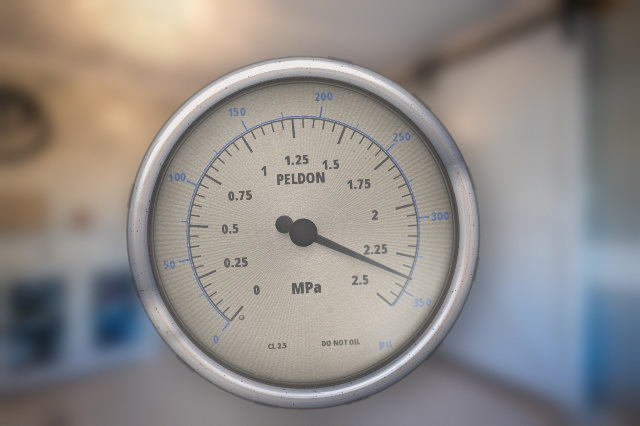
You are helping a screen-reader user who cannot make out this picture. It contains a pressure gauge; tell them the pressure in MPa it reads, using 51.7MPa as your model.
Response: 2.35MPa
